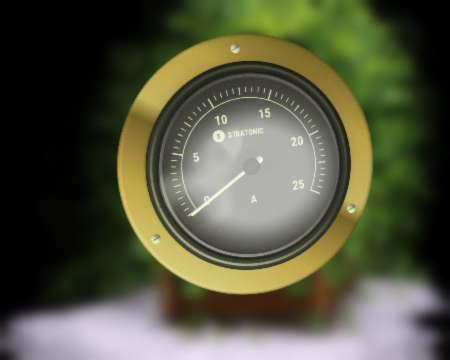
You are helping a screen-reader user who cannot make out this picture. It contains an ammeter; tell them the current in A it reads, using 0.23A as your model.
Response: 0A
